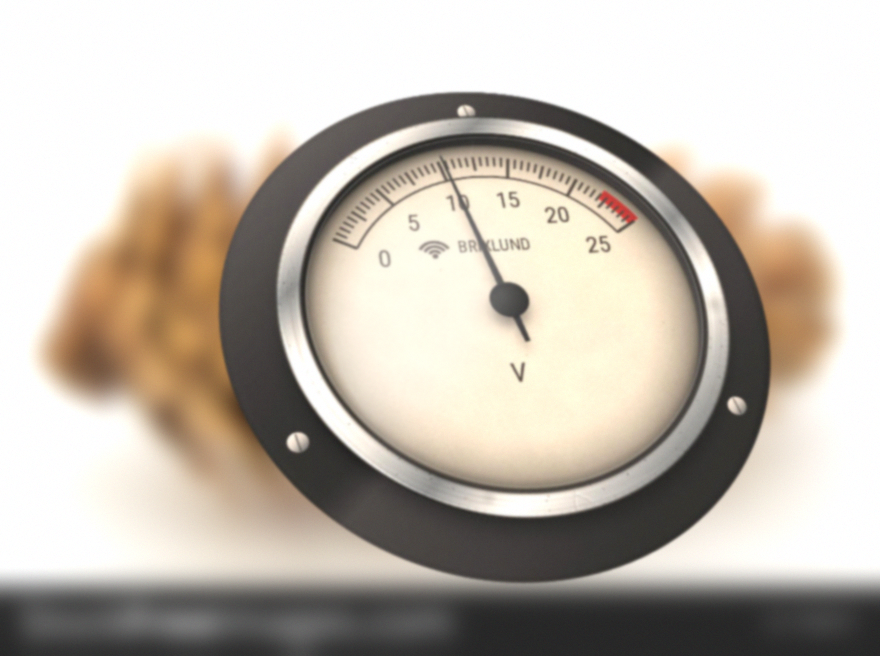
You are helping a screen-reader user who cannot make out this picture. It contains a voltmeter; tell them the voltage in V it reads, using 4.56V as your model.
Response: 10V
